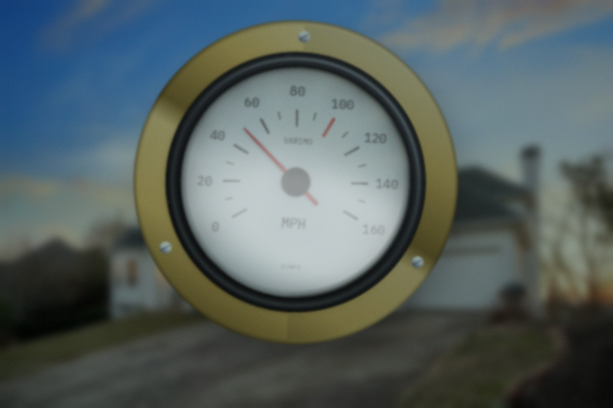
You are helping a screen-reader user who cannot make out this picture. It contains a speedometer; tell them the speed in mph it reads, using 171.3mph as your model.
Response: 50mph
